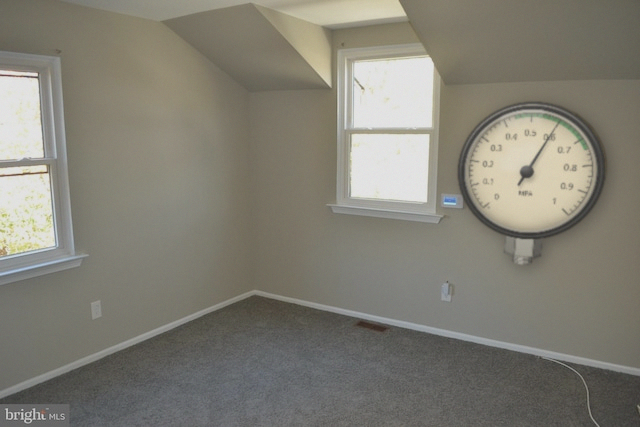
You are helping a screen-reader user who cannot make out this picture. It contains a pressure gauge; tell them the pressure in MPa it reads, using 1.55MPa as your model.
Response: 0.6MPa
